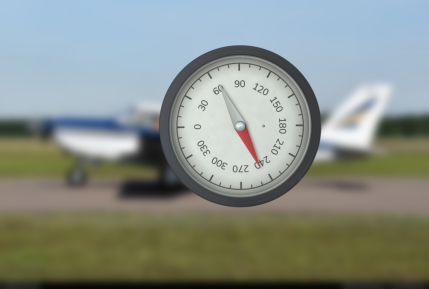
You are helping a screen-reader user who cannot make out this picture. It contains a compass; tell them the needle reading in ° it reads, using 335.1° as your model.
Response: 245°
